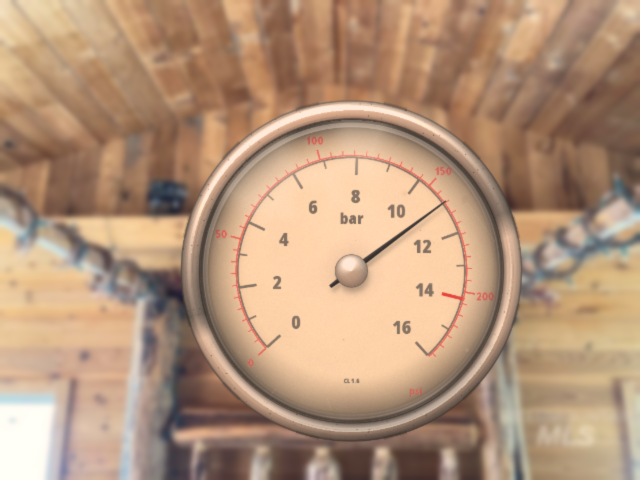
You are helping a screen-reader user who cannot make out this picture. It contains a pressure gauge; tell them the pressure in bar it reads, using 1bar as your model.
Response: 11bar
